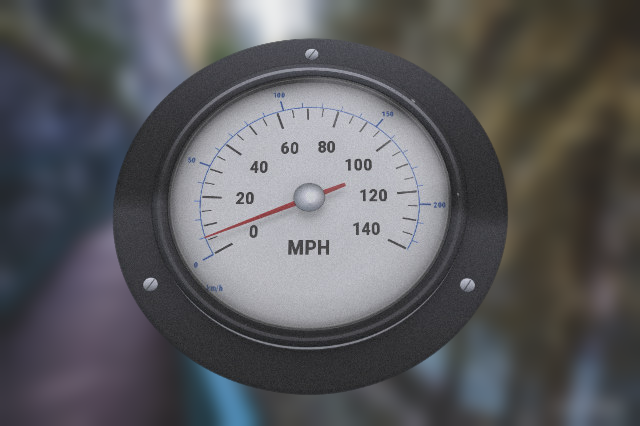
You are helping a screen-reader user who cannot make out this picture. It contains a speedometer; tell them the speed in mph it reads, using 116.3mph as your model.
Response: 5mph
